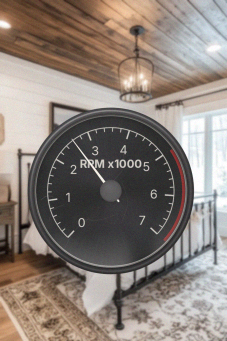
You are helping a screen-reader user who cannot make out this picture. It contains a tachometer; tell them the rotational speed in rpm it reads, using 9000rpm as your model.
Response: 2600rpm
